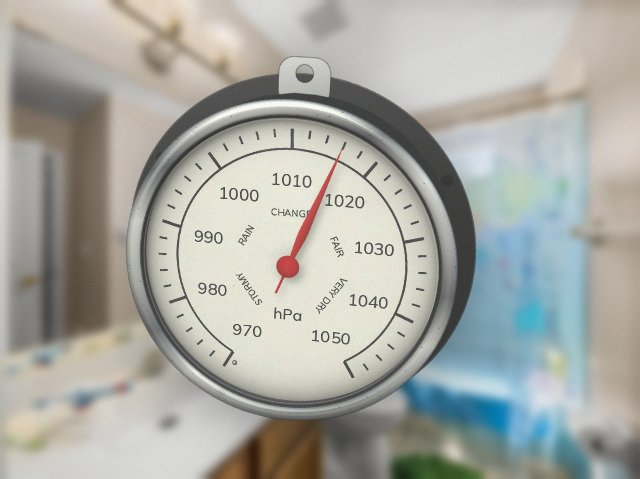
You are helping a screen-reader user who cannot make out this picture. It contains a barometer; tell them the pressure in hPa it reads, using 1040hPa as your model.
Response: 1016hPa
